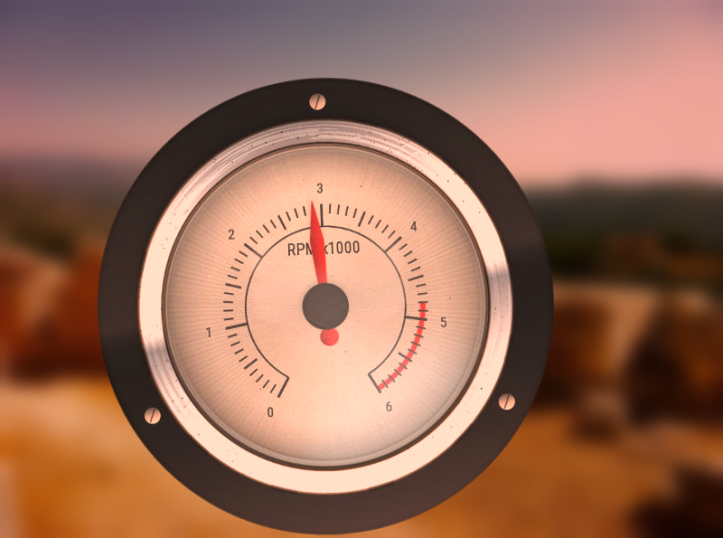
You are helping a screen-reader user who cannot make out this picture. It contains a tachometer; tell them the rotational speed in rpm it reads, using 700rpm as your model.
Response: 2900rpm
